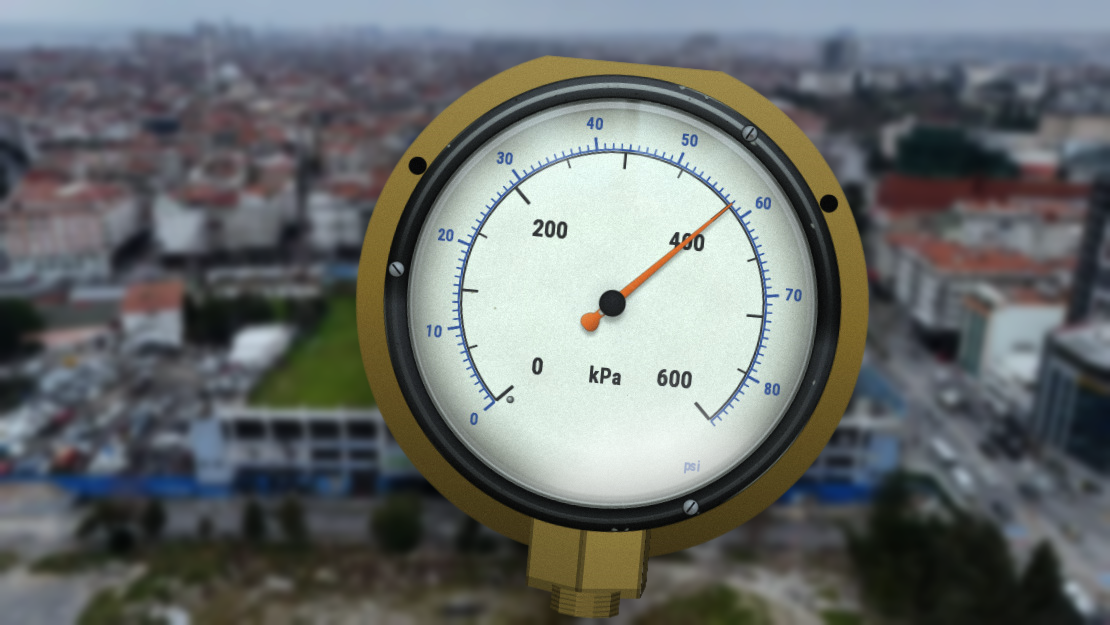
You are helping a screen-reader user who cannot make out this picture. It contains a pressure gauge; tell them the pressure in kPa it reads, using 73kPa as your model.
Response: 400kPa
